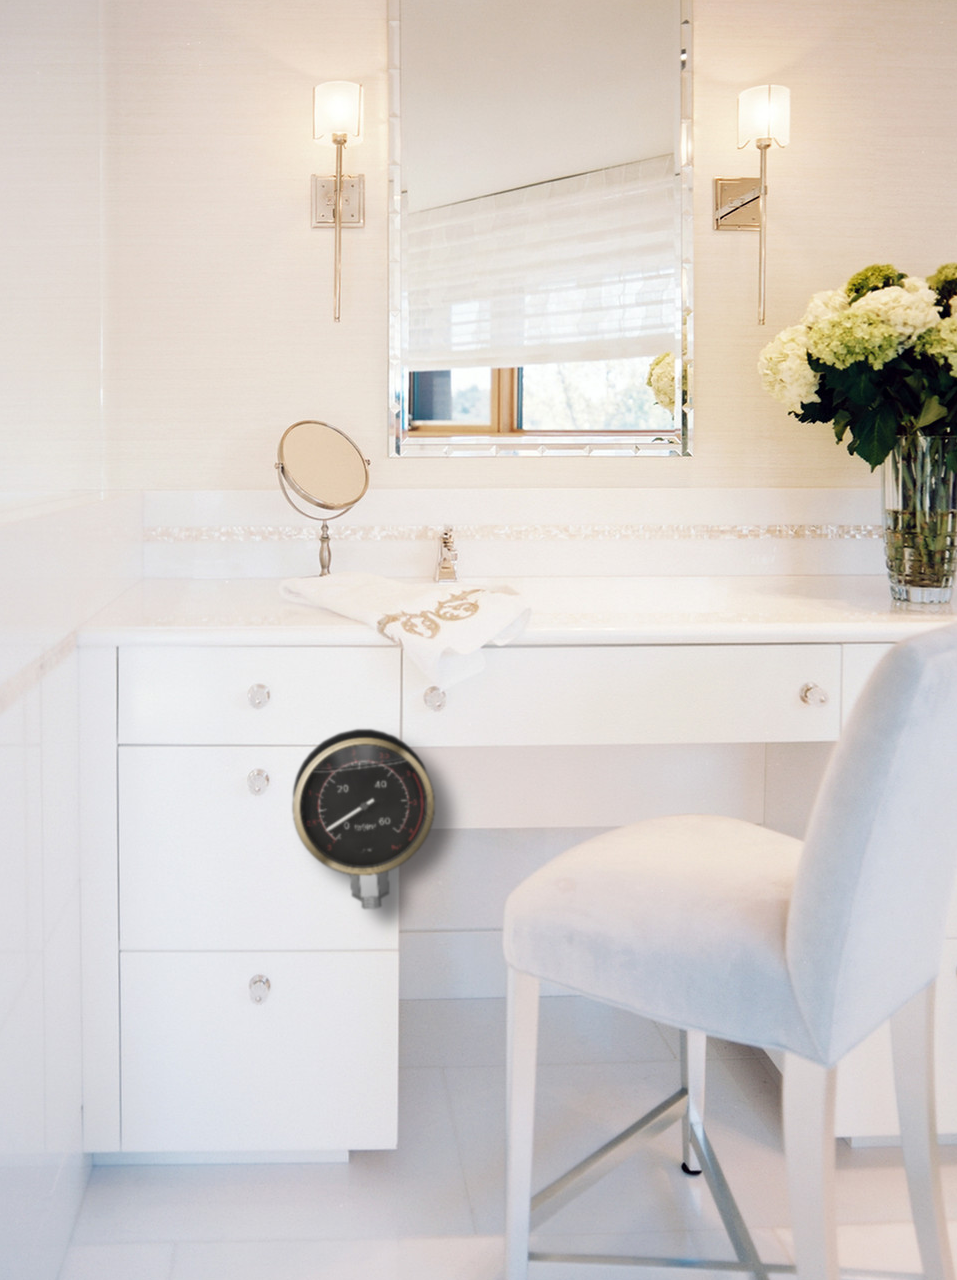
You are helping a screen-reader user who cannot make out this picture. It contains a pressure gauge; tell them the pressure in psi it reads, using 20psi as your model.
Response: 4psi
